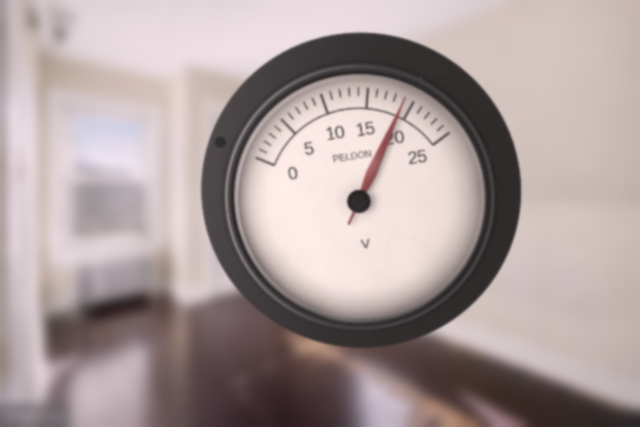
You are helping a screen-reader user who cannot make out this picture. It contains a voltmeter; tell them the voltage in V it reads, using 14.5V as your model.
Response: 19V
